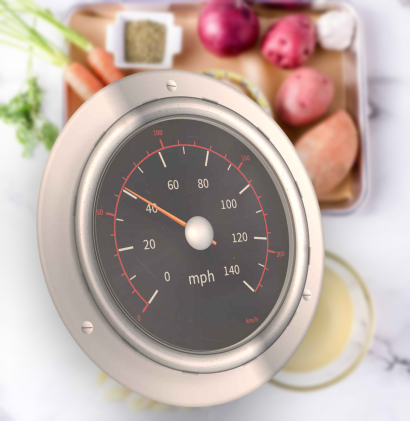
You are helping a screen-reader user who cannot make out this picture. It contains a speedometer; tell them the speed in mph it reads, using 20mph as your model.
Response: 40mph
